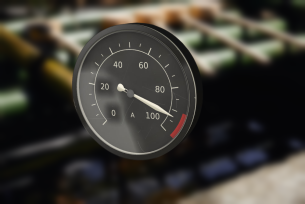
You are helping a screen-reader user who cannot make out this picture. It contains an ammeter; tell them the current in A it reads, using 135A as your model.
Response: 92.5A
